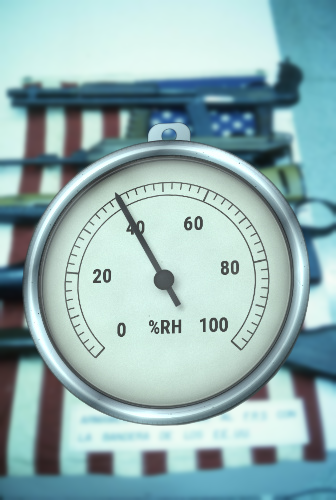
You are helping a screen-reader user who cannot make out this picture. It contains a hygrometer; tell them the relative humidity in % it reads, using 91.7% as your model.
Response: 40%
